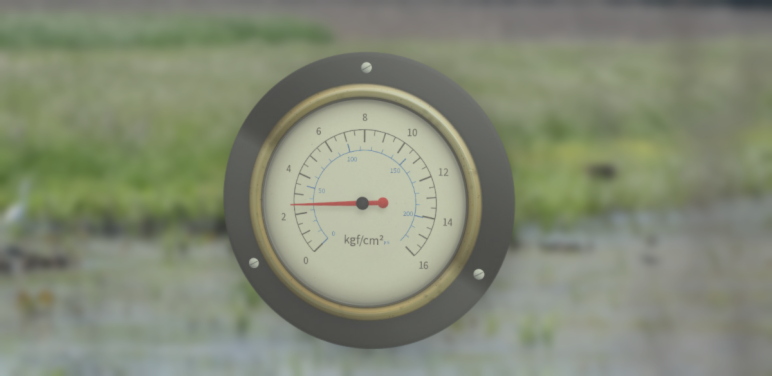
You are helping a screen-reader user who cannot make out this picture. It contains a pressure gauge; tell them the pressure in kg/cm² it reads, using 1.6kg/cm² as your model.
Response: 2.5kg/cm²
